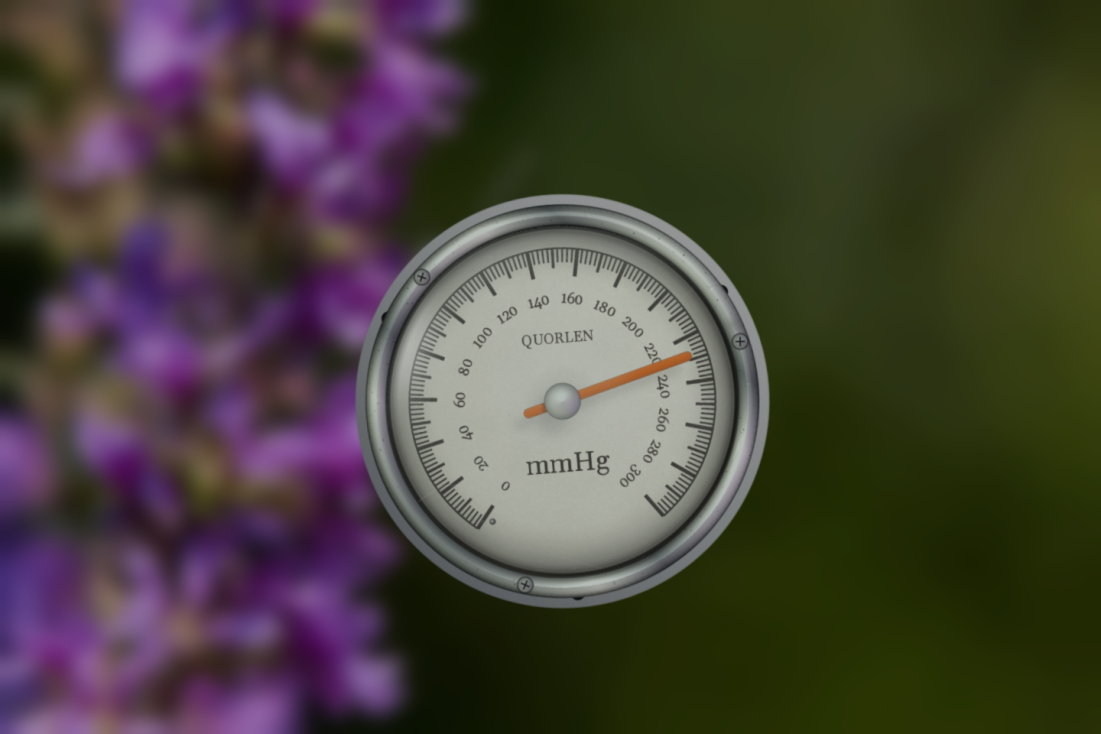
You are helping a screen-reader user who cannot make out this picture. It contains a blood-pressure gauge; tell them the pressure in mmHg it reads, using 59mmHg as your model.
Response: 228mmHg
